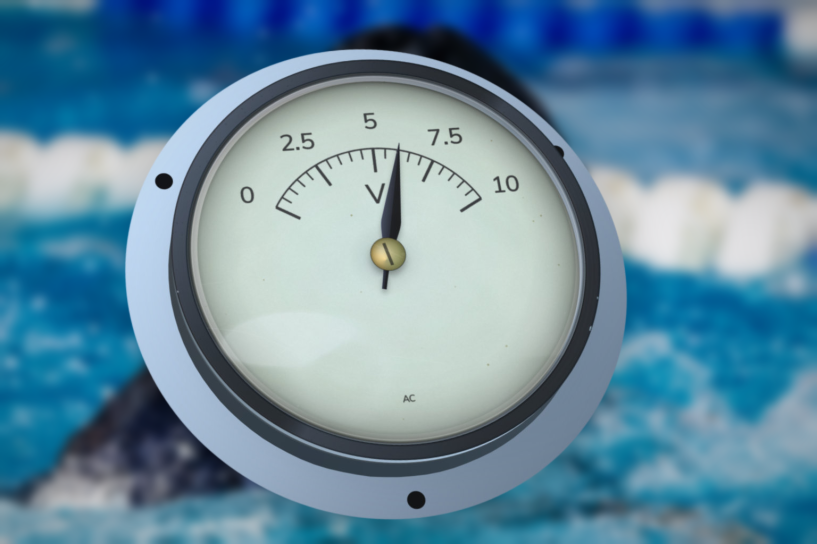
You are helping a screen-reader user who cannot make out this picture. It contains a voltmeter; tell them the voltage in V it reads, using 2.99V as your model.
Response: 6V
